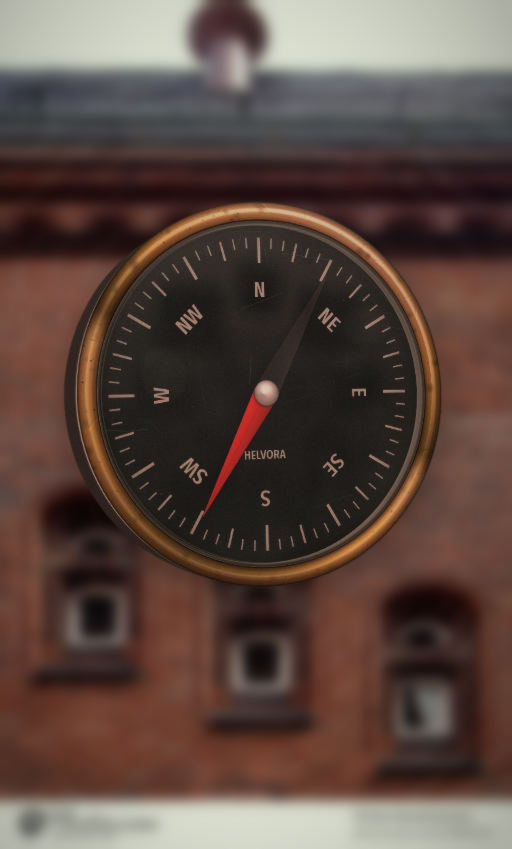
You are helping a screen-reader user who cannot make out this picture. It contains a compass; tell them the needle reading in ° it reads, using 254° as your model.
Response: 210°
